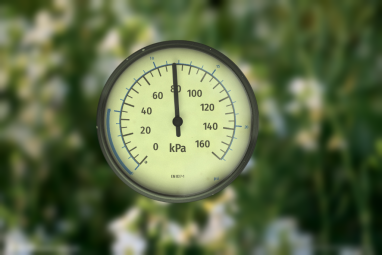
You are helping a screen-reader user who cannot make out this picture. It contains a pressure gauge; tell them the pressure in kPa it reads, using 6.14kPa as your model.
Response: 80kPa
